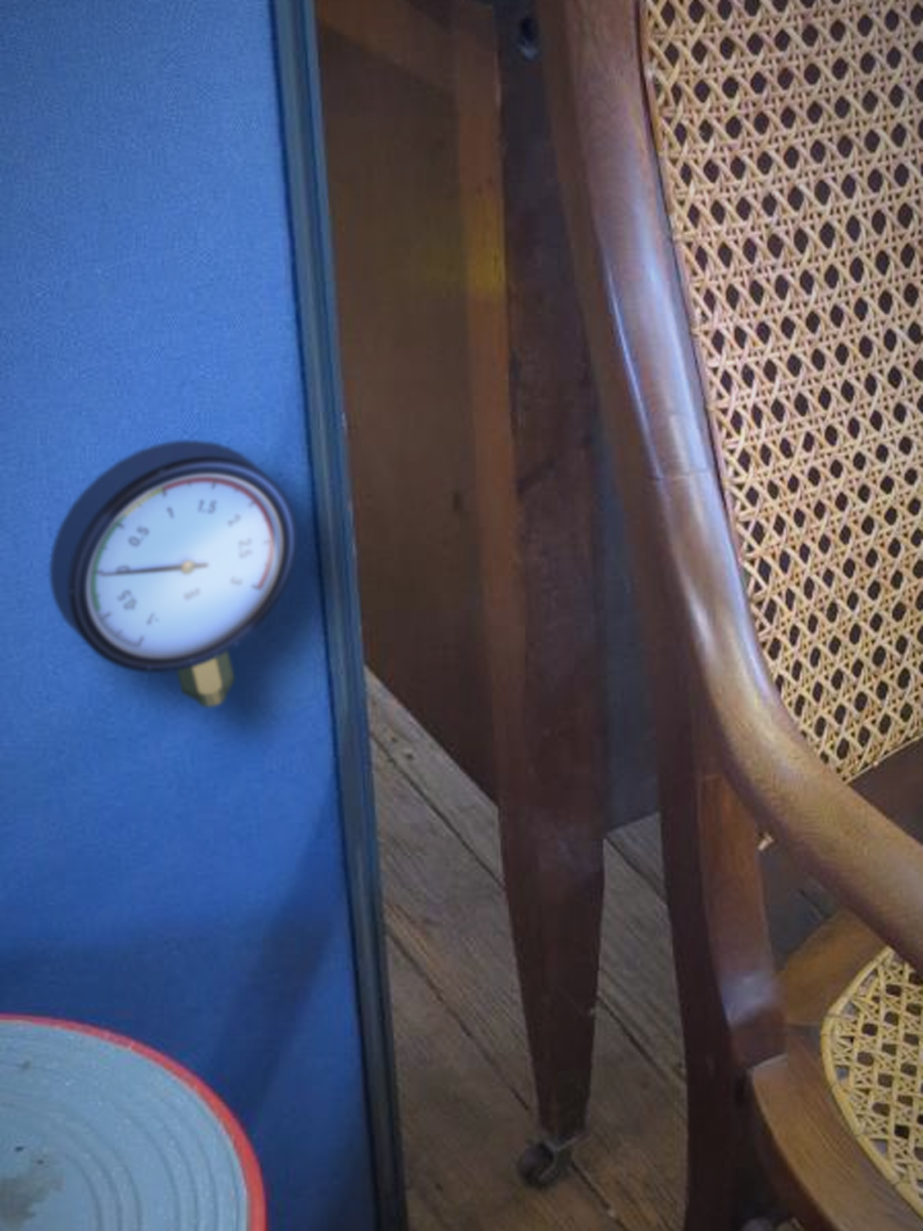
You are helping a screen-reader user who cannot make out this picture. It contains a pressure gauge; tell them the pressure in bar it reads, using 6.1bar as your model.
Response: 0bar
